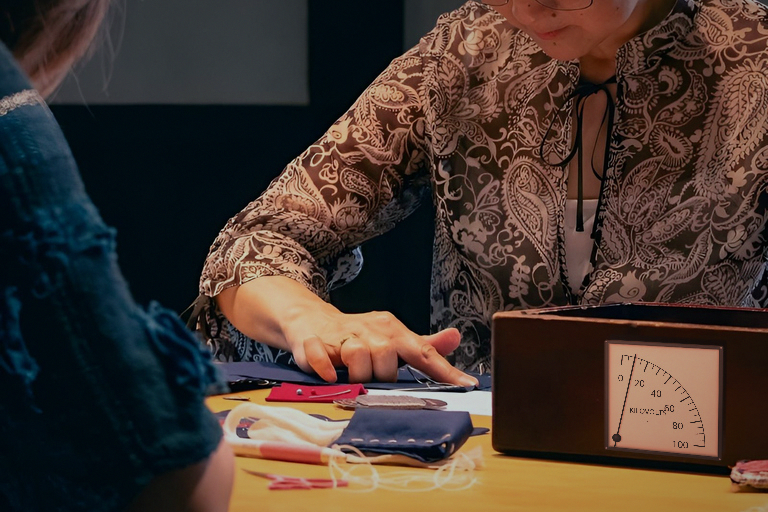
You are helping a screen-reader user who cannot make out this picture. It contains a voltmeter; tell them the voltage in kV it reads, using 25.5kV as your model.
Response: 10kV
